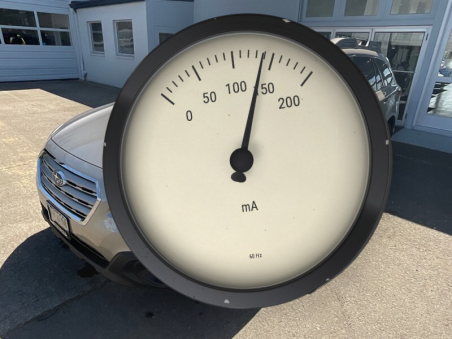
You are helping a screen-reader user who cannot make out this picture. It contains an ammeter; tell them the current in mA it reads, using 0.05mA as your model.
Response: 140mA
